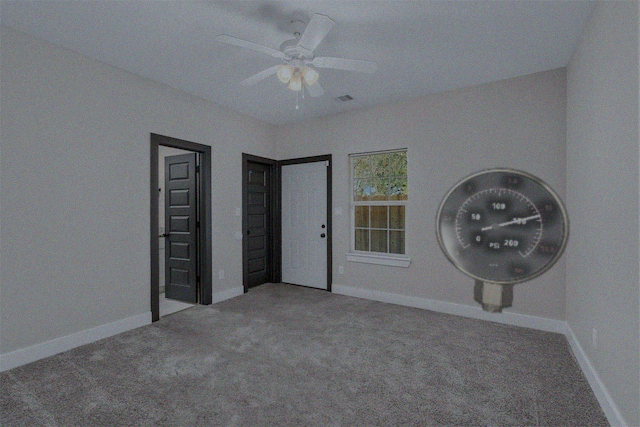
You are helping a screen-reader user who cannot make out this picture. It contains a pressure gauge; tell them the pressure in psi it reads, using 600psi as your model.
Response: 150psi
